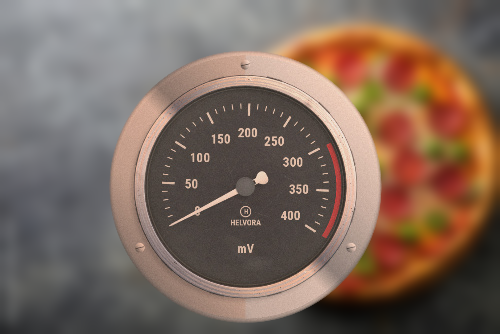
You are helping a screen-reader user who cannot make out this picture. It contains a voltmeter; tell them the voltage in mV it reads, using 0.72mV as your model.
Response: 0mV
